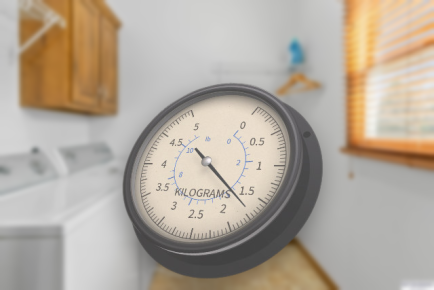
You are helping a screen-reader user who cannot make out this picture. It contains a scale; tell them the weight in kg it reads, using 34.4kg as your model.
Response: 1.7kg
